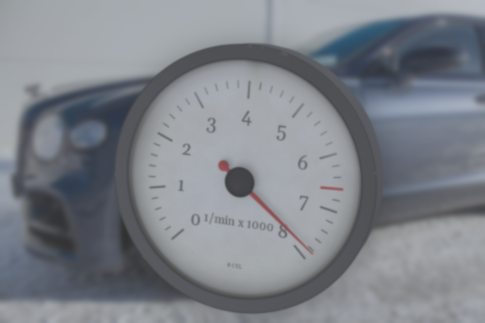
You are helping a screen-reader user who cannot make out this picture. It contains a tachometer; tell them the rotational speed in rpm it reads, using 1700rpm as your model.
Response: 7800rpm
